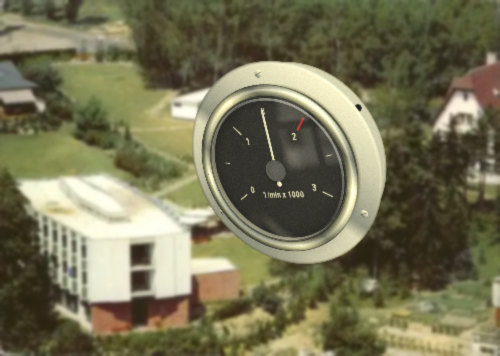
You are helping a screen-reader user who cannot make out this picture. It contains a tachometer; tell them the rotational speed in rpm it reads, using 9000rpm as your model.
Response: 1500rpm
